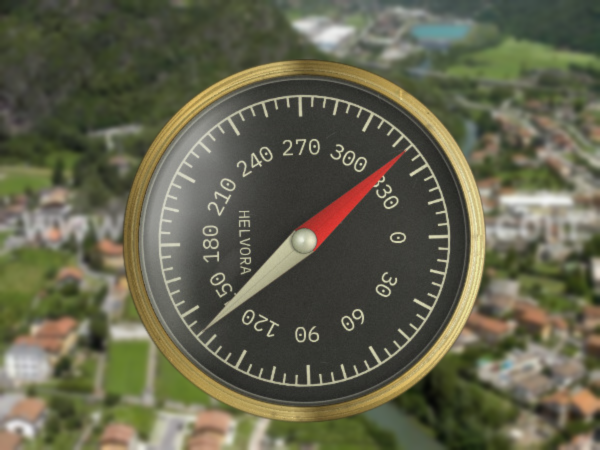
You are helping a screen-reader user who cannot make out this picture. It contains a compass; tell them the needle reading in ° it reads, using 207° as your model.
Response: 320°
